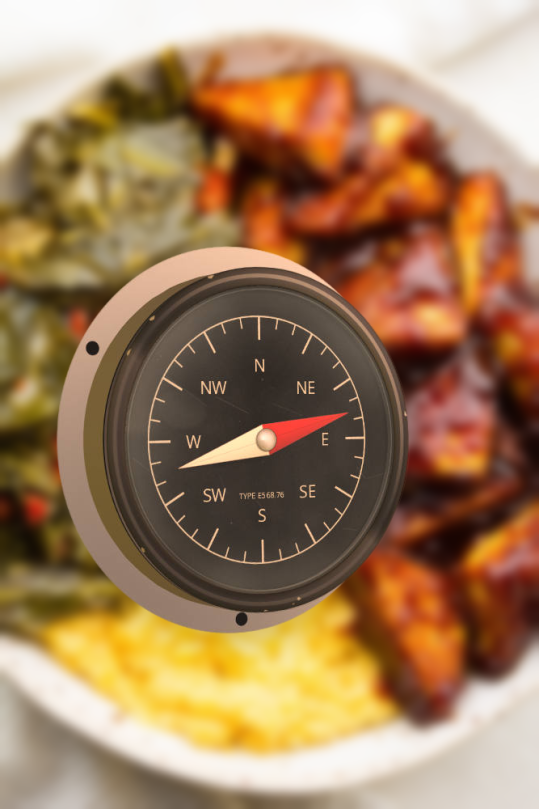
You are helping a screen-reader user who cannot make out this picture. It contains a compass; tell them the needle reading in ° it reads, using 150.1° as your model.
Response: 75°
